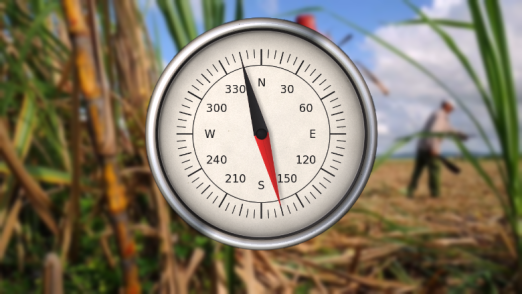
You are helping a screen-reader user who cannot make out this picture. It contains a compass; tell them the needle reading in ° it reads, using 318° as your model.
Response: 165°
